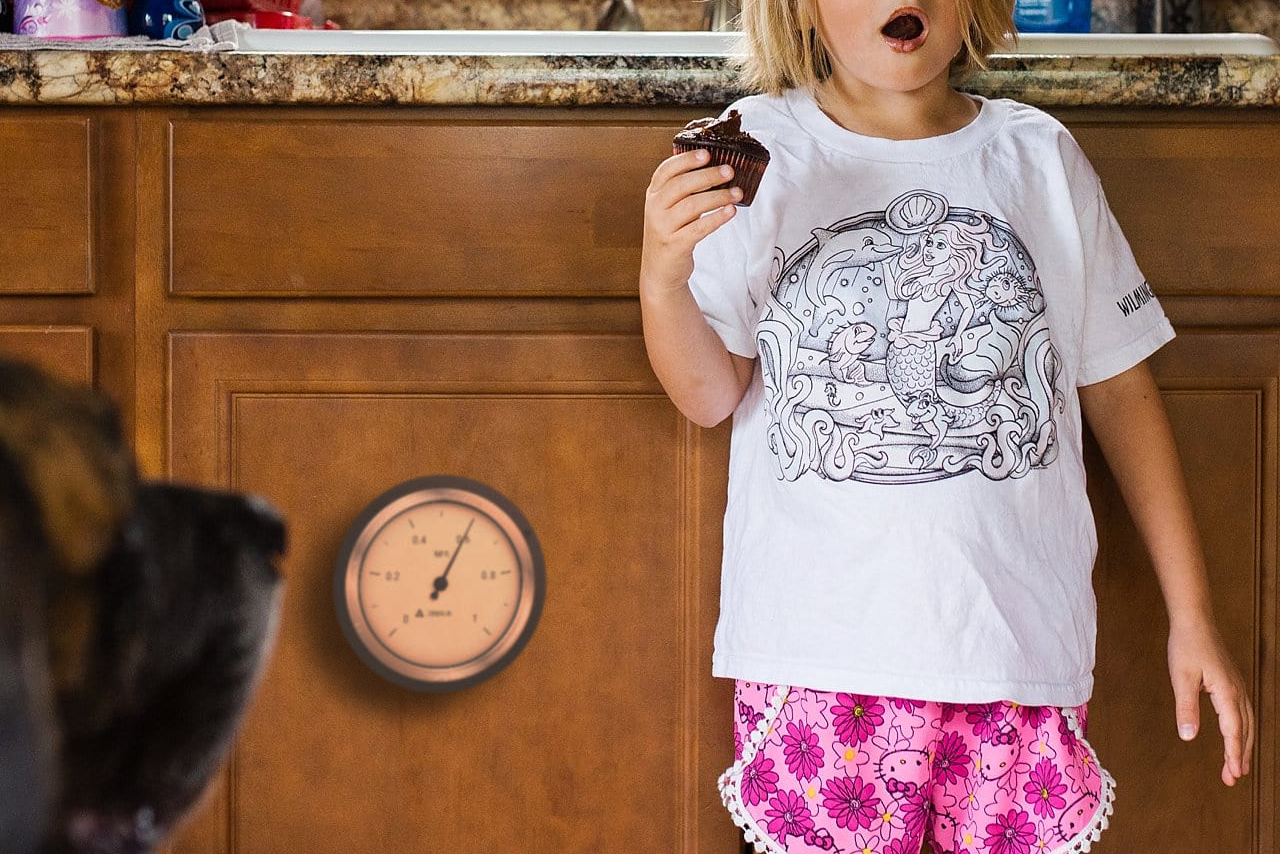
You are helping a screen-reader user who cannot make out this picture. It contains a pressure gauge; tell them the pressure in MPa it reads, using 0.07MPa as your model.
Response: 0.6MPa
